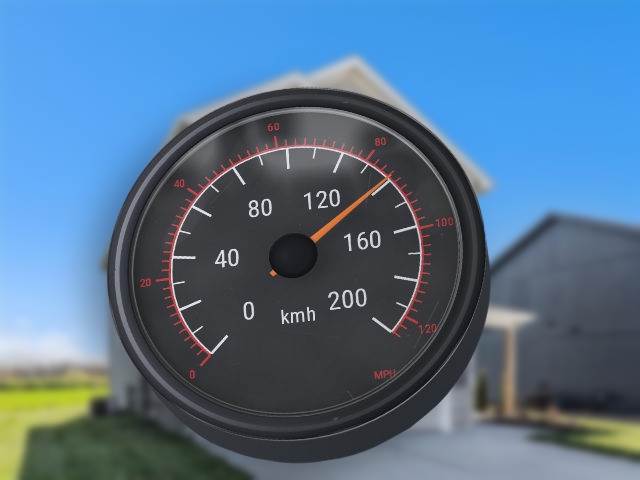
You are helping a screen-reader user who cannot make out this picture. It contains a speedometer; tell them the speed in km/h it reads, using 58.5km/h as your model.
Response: 140km/h
